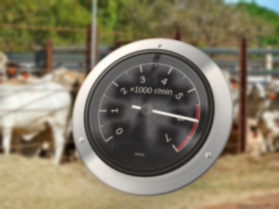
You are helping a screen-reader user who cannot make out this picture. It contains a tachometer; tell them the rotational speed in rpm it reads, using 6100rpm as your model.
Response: 6000rpm
